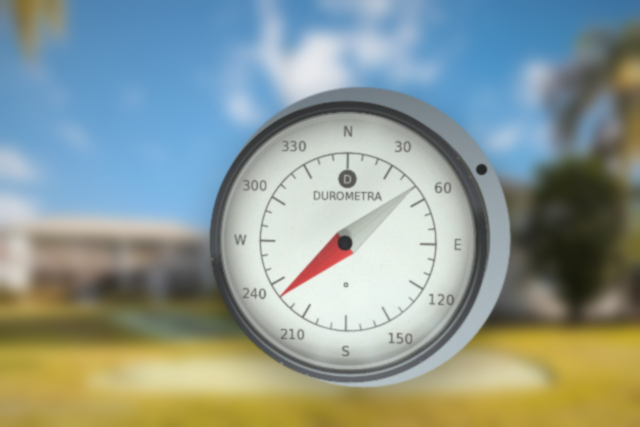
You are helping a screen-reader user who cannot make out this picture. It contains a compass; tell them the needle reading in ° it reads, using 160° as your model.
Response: 230°
